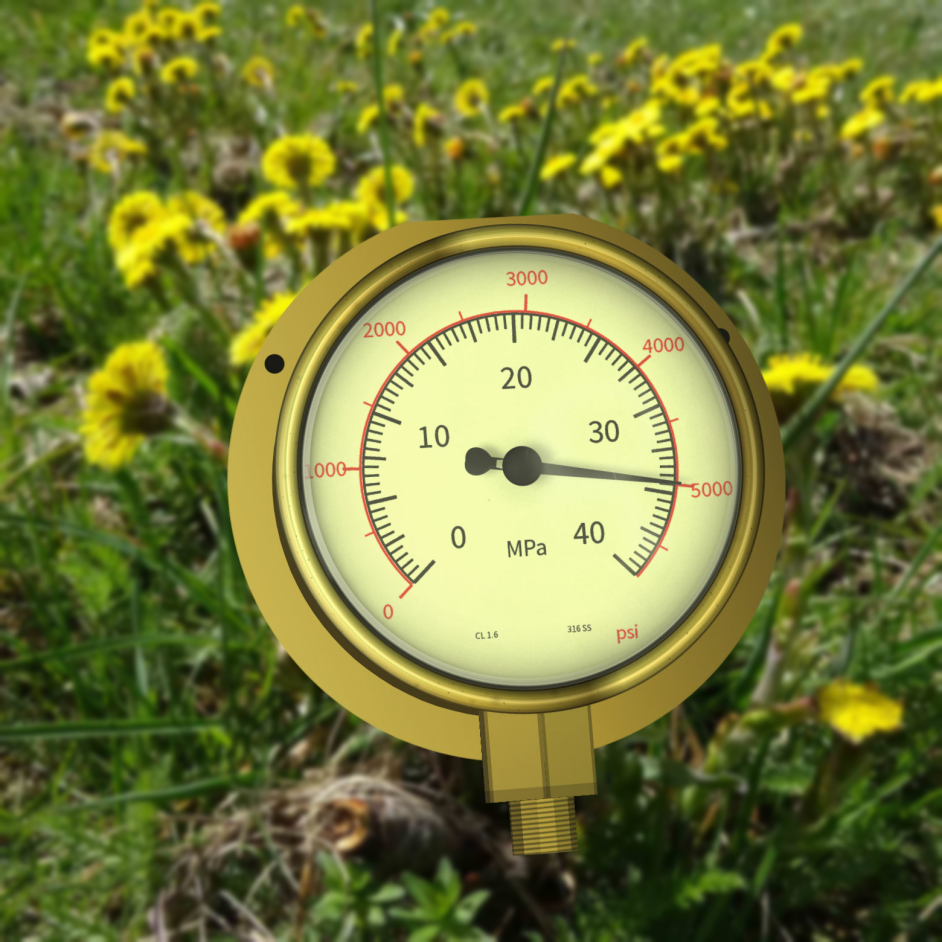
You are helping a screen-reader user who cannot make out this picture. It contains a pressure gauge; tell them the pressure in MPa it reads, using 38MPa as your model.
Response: 34.5MPa
